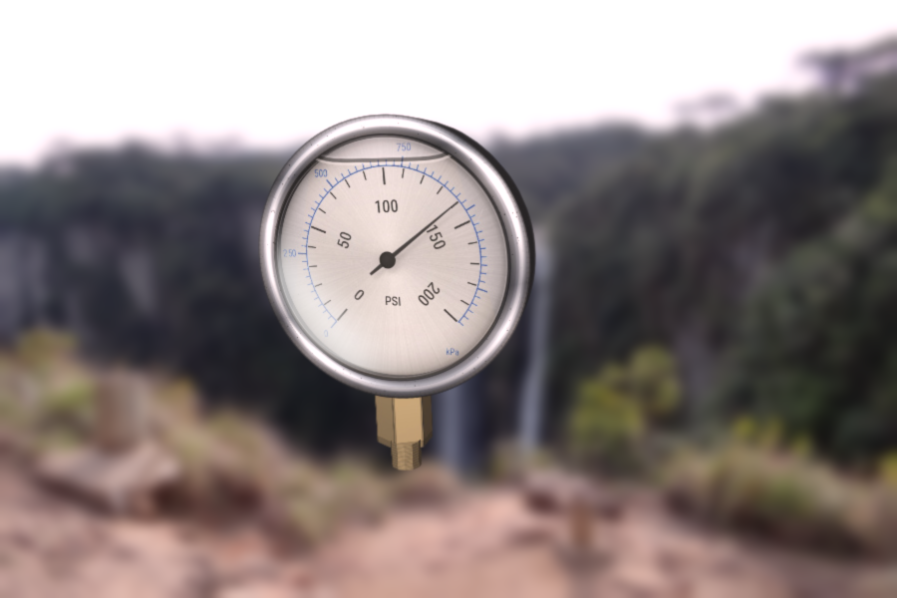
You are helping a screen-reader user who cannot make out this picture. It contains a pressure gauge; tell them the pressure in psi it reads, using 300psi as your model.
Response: 140psi
